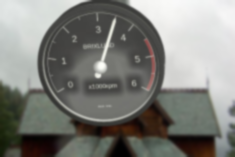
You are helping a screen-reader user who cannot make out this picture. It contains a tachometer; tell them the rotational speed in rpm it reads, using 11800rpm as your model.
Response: 3500rpm
